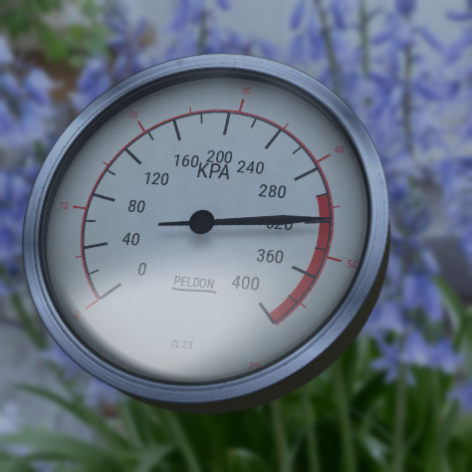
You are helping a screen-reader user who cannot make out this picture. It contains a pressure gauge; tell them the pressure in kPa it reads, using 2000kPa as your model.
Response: 320kPa
